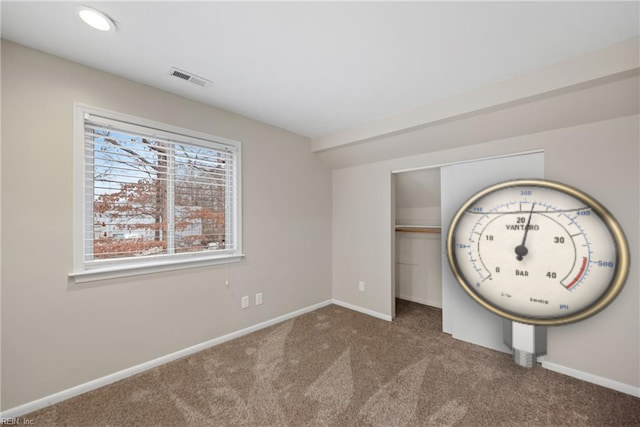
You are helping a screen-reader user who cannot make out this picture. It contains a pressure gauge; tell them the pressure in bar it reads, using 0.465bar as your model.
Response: 22bar
